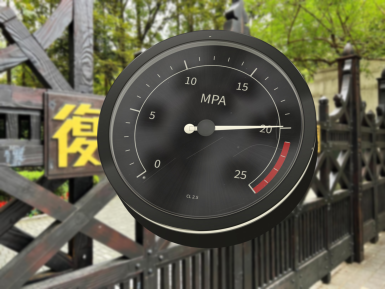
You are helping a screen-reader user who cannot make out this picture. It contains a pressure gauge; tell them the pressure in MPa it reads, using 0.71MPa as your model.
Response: 20MPa
